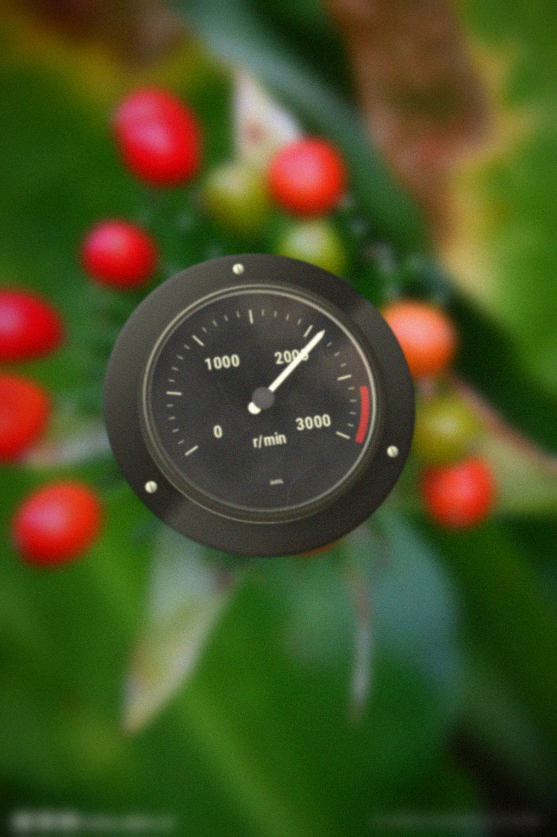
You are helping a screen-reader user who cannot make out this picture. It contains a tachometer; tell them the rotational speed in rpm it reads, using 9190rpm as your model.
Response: 2100rpm
